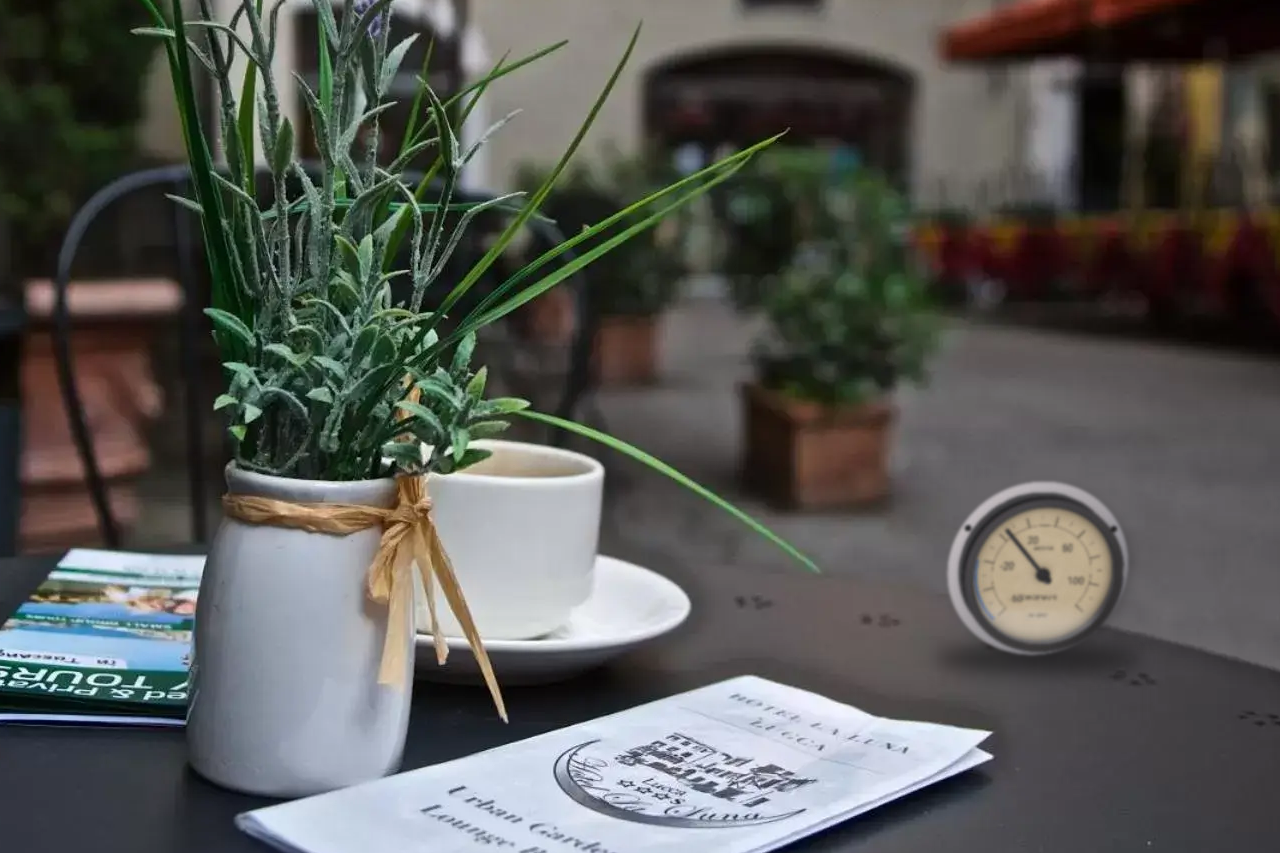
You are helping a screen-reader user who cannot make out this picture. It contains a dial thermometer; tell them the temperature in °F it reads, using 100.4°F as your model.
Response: 5°F
